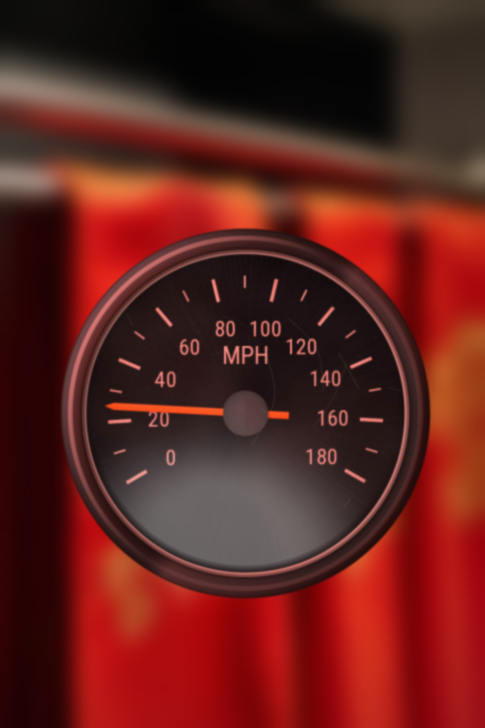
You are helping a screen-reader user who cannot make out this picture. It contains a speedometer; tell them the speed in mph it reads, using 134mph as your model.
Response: 25mph
